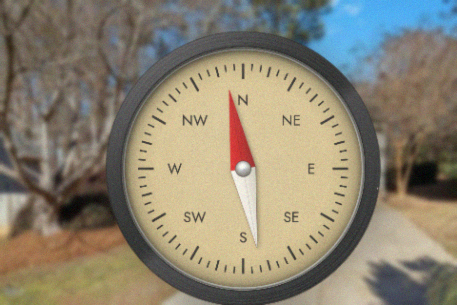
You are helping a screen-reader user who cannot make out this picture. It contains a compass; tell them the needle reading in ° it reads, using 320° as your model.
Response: 350°
